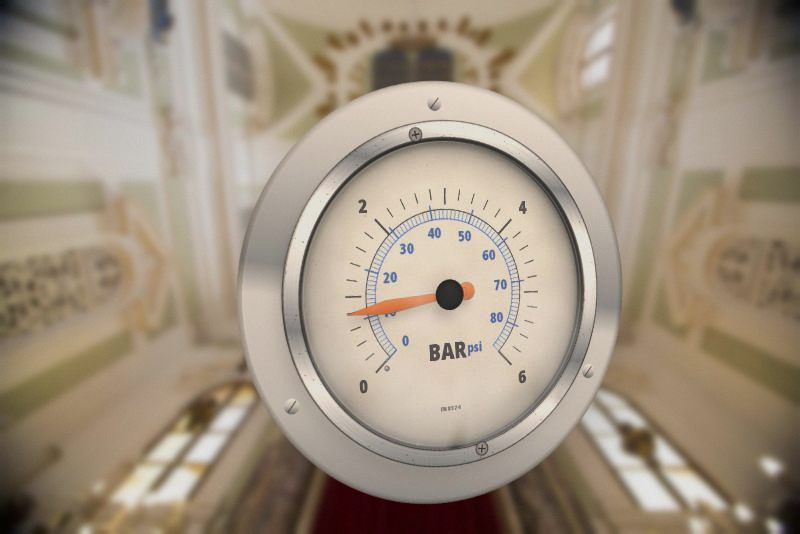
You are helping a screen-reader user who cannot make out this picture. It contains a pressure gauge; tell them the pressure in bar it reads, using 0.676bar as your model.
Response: 0.8bar
